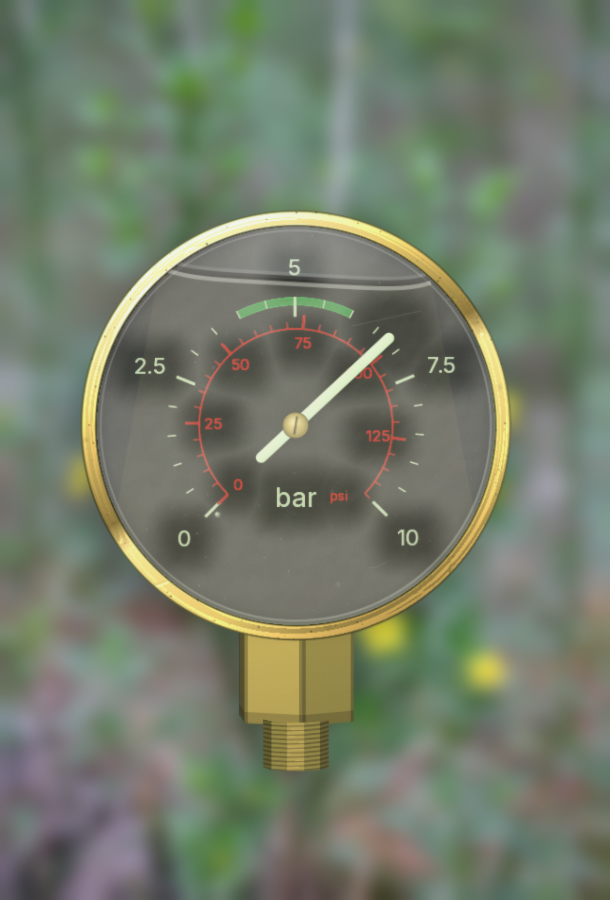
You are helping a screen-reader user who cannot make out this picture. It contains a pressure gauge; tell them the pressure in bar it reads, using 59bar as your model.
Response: 6.75bar
